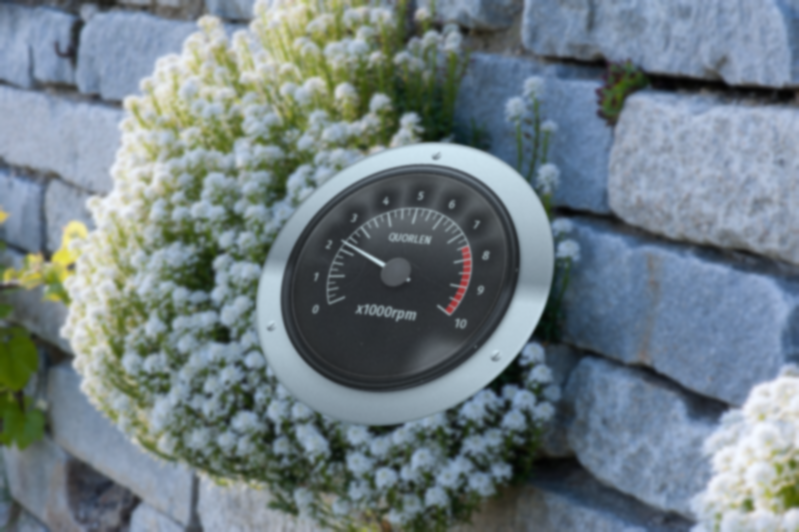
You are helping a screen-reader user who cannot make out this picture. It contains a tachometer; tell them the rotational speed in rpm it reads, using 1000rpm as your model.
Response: 2250rpm
